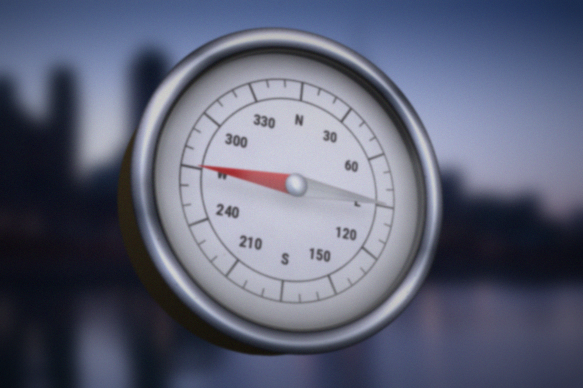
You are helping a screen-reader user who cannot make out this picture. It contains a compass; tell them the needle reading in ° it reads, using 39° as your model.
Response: 270°
